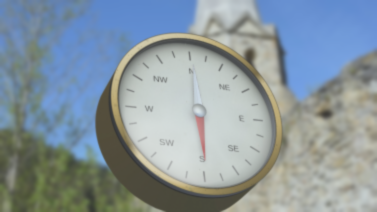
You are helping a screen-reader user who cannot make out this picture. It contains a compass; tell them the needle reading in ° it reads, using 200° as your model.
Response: 180°
